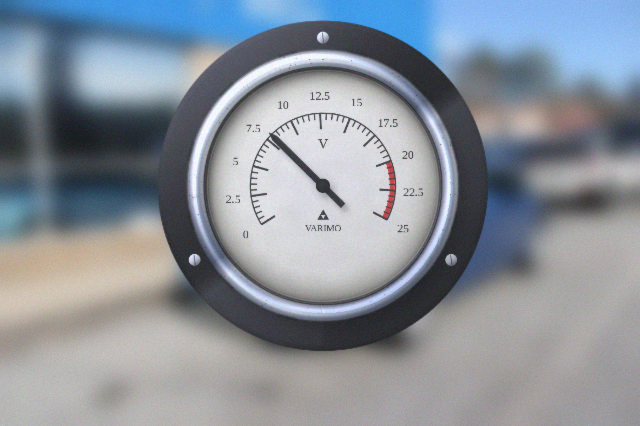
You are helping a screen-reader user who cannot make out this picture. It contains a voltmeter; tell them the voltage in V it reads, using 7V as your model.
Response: 8V
